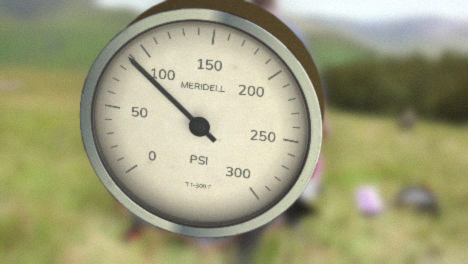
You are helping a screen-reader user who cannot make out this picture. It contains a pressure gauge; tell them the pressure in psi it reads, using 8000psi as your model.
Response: 90psi
